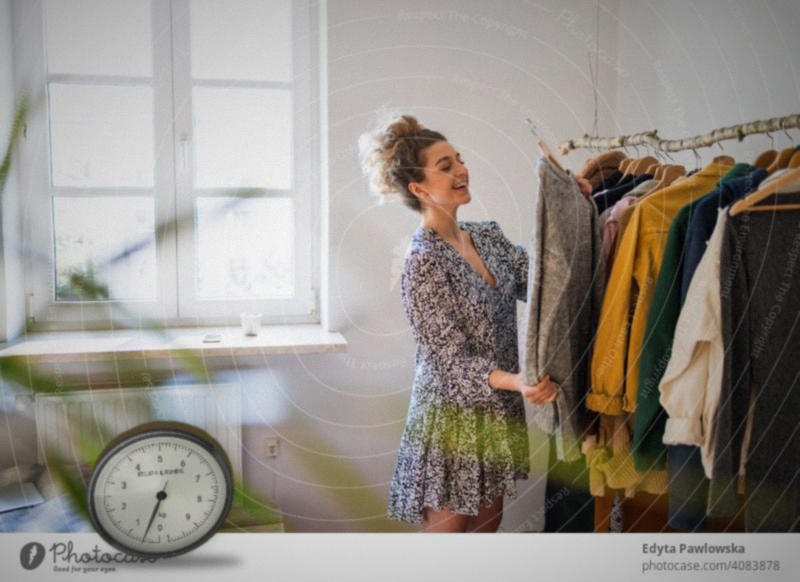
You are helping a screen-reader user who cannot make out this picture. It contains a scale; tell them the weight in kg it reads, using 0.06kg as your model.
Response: 0.5kg
